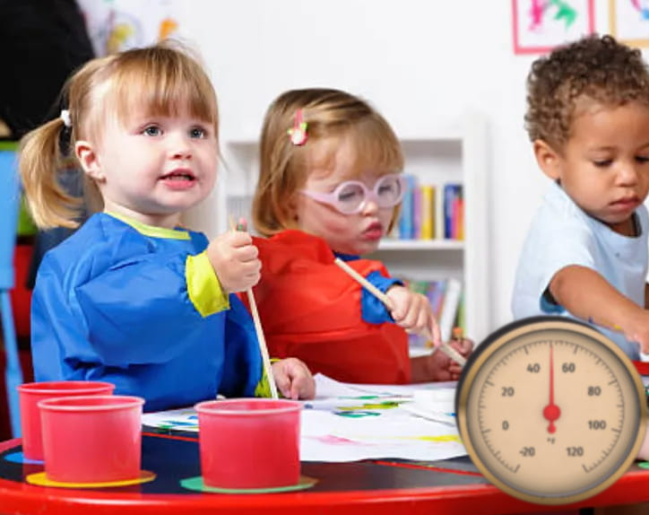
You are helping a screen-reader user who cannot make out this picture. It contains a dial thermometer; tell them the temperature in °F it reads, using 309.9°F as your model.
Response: 50°F
